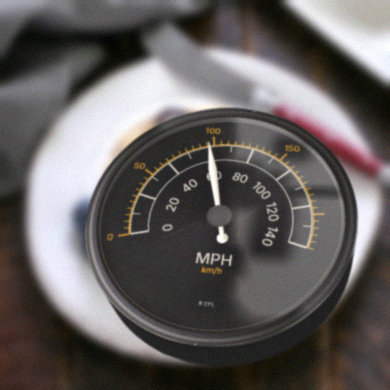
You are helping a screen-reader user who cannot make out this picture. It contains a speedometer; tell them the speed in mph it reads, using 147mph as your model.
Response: 60mph
